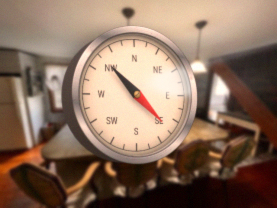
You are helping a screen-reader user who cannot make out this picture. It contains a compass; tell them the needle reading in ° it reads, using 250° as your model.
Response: 135°
